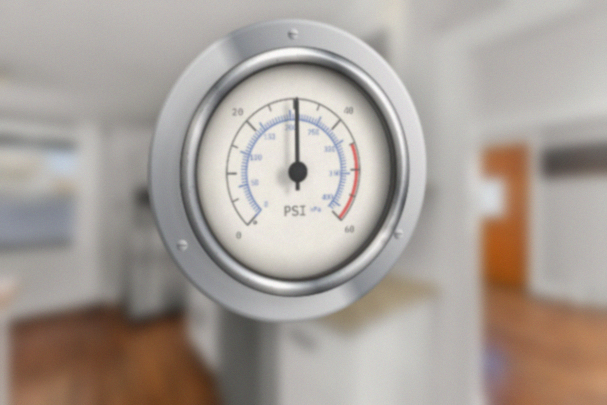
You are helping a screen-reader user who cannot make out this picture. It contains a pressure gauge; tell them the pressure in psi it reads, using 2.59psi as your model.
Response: 30psi
